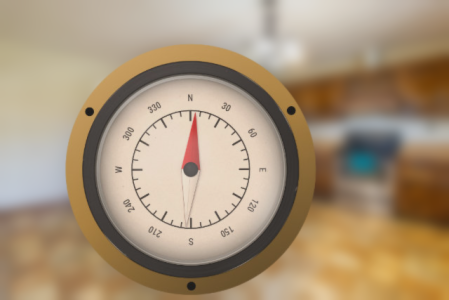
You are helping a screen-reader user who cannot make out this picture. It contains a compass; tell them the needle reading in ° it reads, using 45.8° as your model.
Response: 5°
